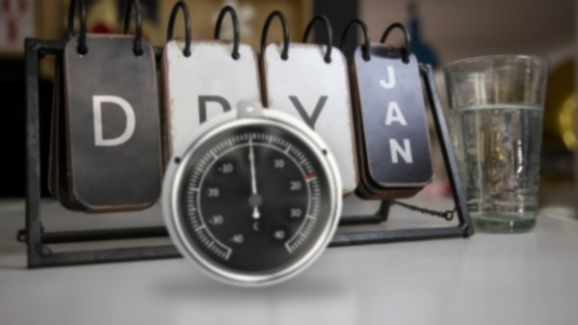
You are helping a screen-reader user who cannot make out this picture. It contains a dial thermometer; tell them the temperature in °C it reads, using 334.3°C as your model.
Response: 0°C
